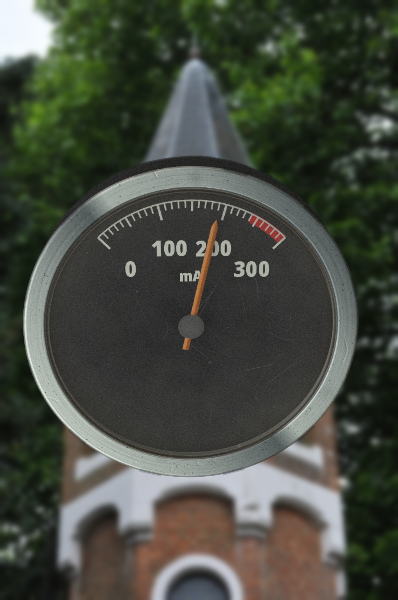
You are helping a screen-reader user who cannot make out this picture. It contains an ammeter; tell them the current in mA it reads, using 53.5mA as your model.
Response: 190mA
